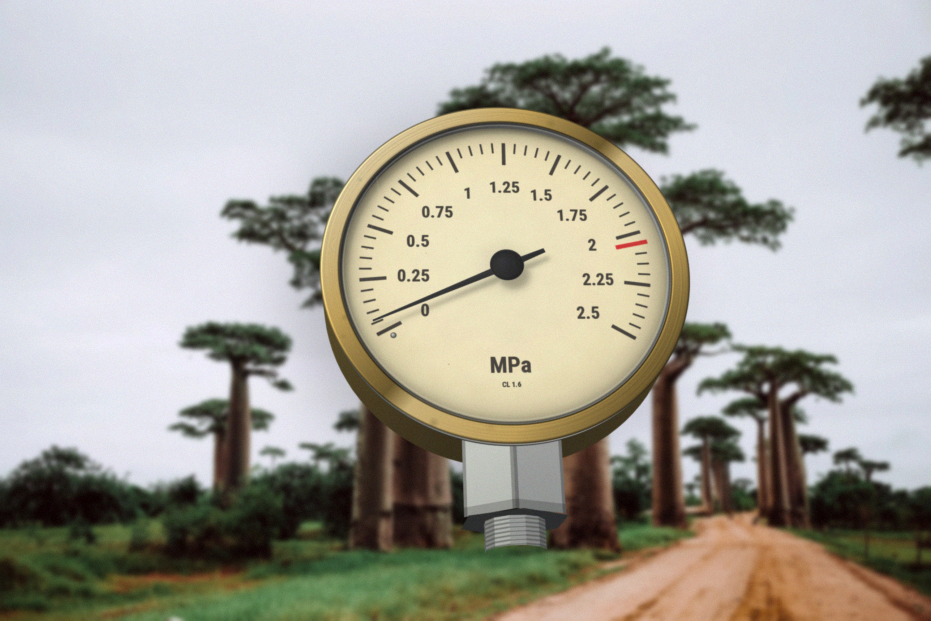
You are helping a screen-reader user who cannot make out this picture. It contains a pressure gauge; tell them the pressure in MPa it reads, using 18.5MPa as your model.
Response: 0.05MPa
